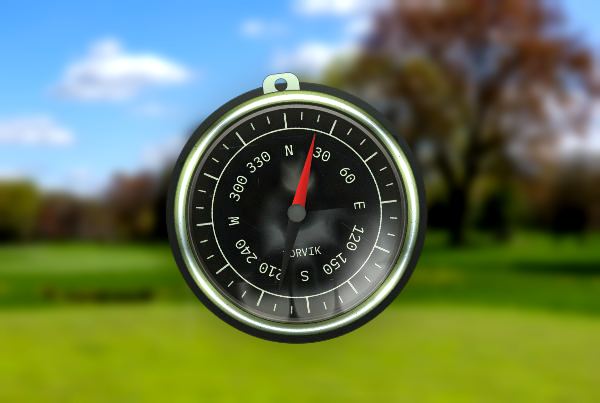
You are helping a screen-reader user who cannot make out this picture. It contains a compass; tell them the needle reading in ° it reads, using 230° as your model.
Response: 20°
